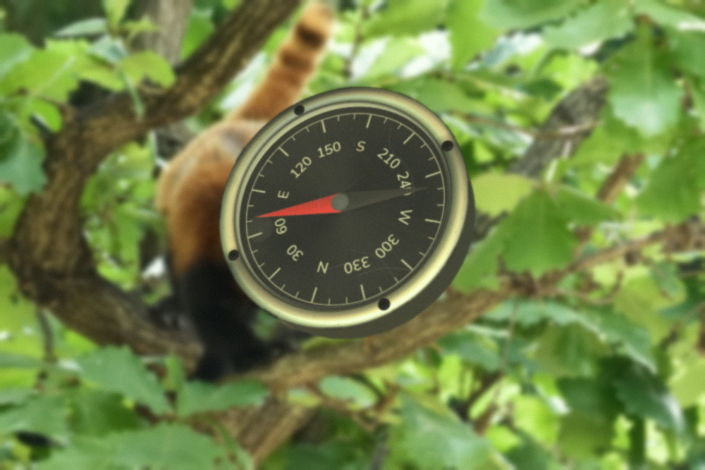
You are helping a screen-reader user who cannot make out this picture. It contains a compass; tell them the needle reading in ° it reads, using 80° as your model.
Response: 70°
